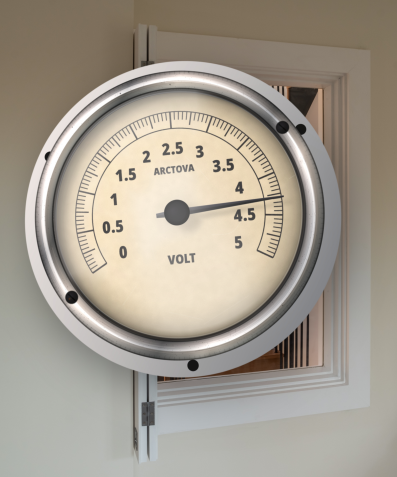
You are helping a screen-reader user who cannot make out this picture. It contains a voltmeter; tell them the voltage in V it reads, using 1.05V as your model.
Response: 4.3V
